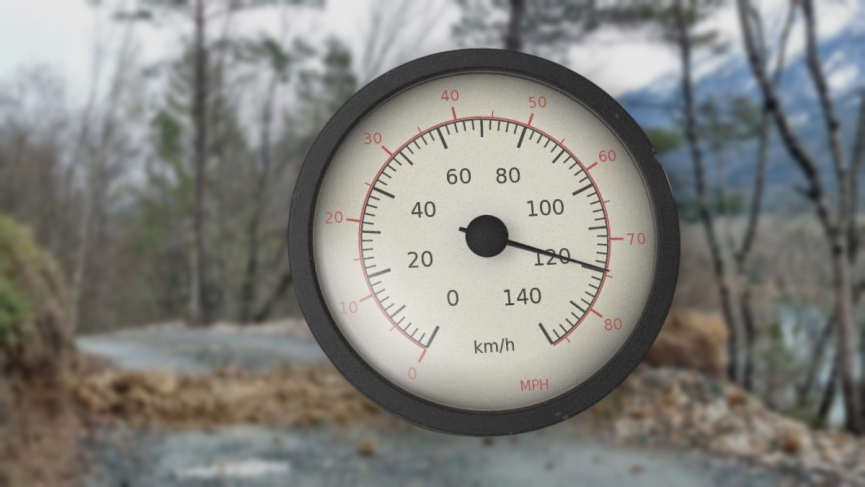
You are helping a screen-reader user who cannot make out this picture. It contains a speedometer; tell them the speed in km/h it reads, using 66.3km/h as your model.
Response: 120km/h
